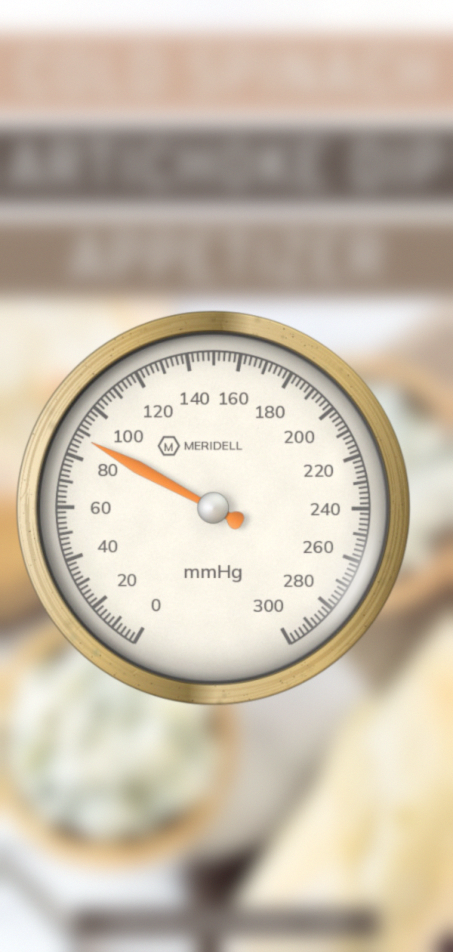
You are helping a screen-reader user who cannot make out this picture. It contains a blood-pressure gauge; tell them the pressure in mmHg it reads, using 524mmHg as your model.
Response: 88mmHg
